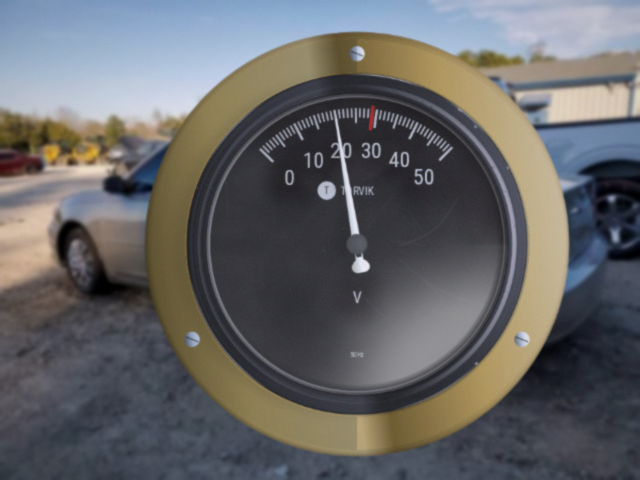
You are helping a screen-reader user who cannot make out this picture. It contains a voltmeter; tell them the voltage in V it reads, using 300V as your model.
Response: 20V
